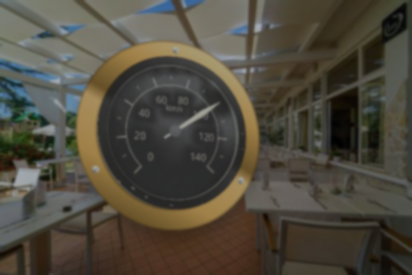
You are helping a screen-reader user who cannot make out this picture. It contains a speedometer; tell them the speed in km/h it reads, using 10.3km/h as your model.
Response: 100km/h
